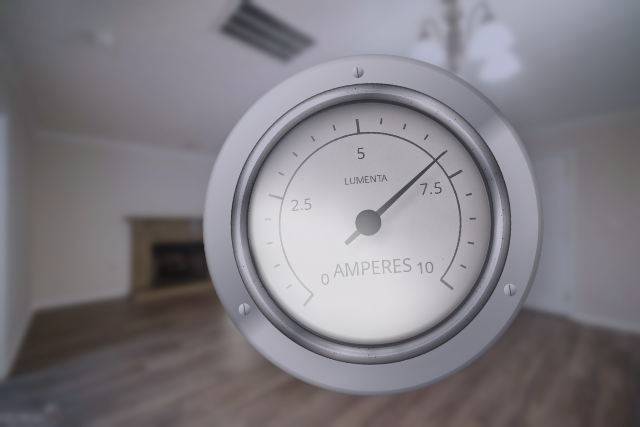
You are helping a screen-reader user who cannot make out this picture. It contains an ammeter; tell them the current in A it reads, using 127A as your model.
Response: 7A
